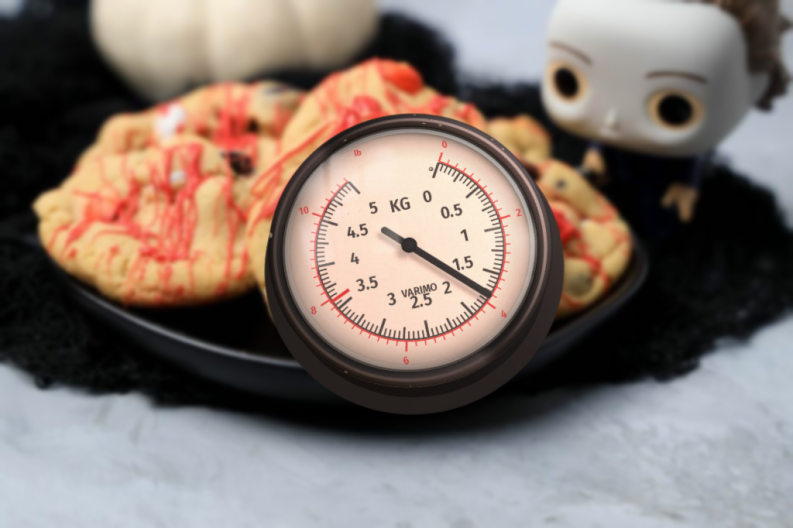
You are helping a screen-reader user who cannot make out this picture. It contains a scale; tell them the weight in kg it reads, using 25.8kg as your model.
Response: 1.75kg
